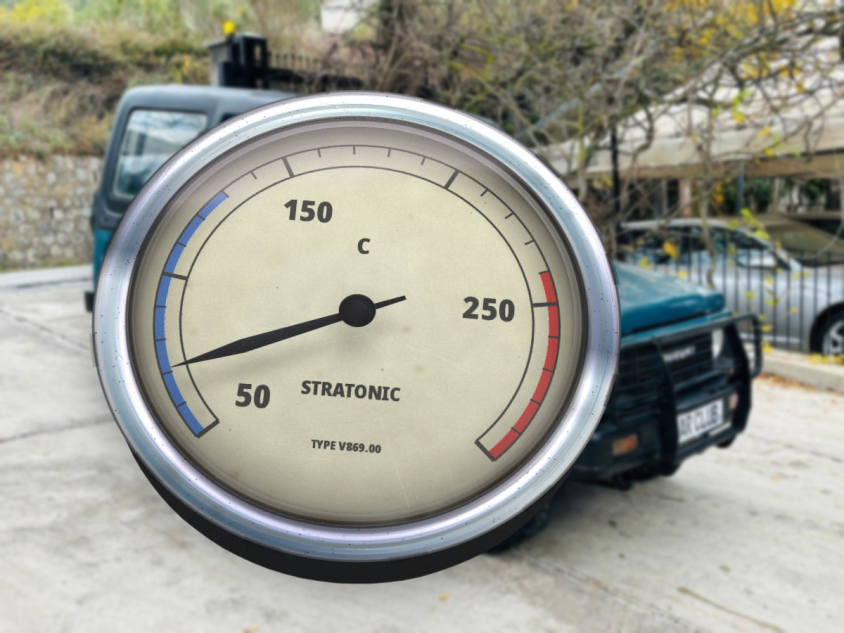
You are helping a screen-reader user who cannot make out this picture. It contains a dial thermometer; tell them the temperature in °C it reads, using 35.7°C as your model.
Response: 70°C
